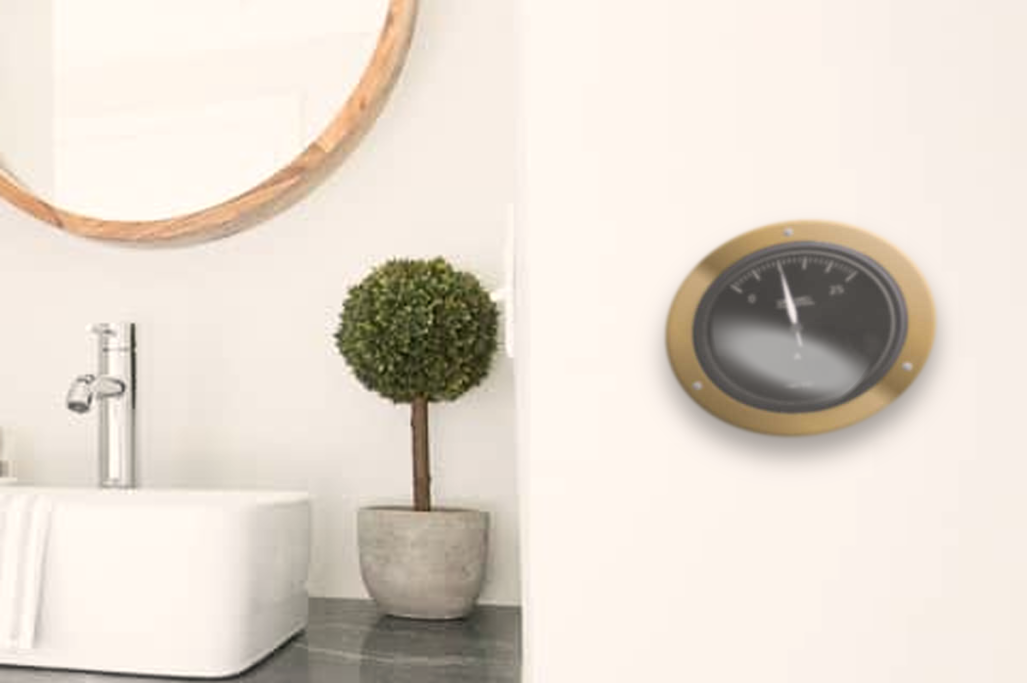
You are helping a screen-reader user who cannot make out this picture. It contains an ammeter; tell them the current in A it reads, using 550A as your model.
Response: 10A
